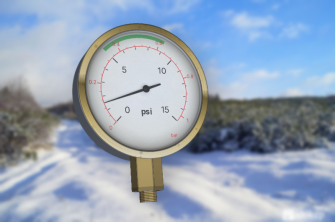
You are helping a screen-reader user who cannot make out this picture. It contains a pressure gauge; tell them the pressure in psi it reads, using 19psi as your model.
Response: 1.5psi
